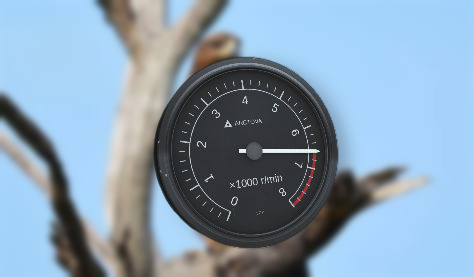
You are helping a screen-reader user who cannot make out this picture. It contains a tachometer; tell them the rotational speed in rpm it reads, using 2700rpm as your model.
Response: 6600rpm
